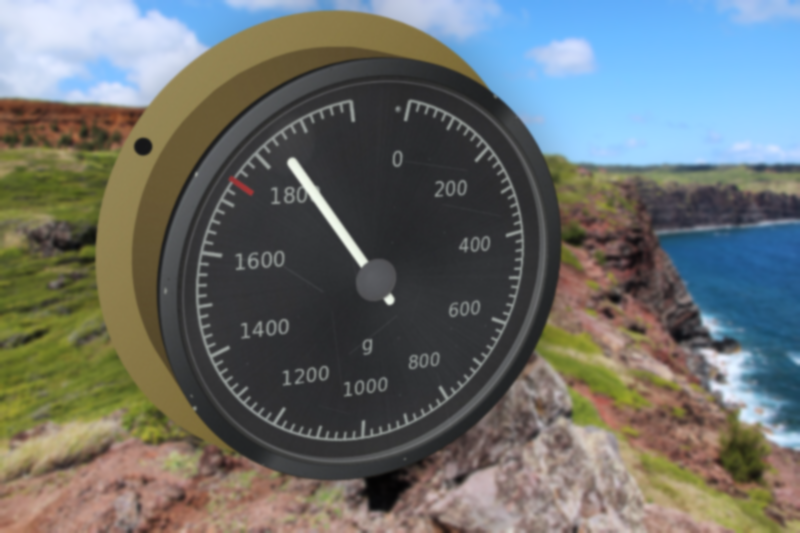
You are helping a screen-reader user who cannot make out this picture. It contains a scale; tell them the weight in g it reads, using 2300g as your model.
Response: 1840g
